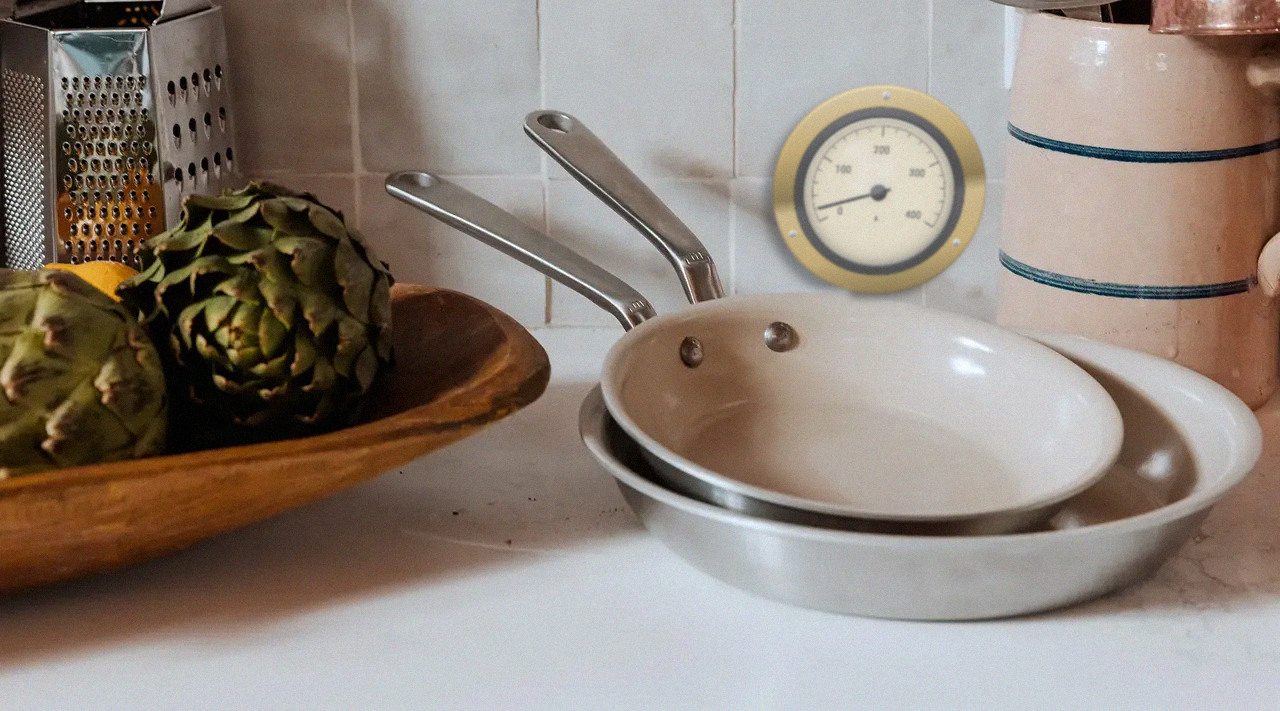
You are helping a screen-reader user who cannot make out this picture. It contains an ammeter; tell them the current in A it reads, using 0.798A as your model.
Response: 20A
